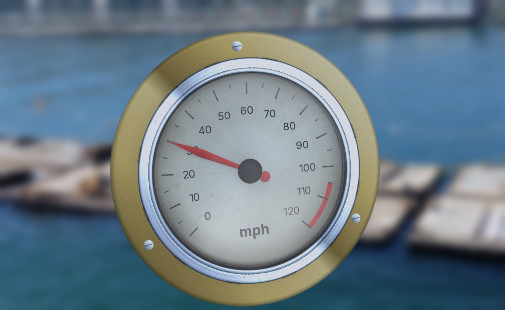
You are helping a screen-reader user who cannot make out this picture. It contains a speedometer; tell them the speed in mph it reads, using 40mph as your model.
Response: 30mph
